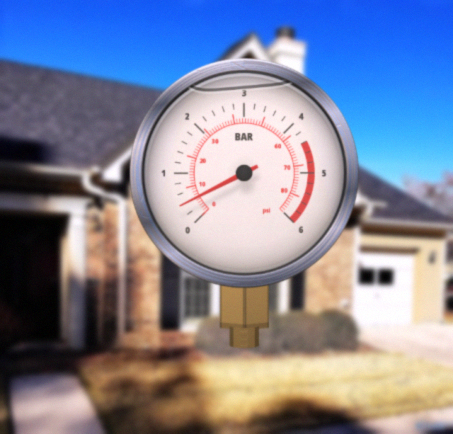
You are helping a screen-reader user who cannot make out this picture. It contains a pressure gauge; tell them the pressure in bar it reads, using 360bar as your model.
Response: 0.4bar
